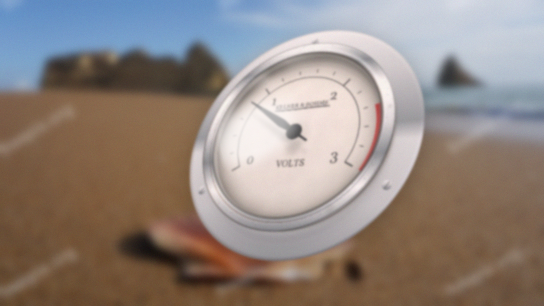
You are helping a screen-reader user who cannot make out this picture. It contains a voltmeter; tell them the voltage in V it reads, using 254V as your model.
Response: 0.8V
